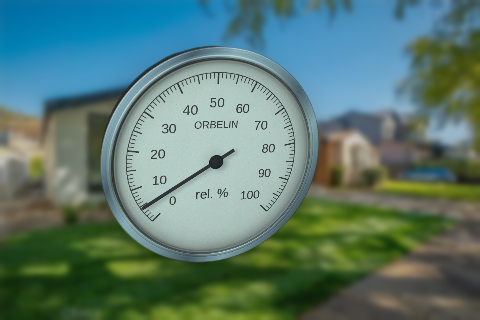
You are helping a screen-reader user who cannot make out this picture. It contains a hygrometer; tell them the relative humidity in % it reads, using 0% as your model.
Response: 5%
